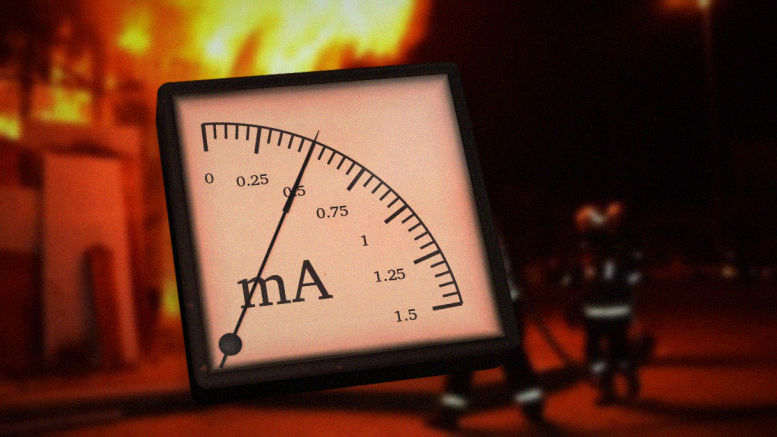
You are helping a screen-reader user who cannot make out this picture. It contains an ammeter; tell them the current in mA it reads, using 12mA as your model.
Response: 0.5mA
